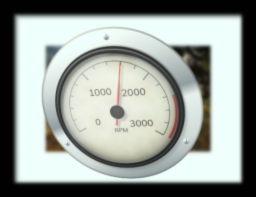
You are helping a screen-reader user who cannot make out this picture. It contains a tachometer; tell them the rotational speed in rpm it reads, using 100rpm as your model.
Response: 1600rpm
